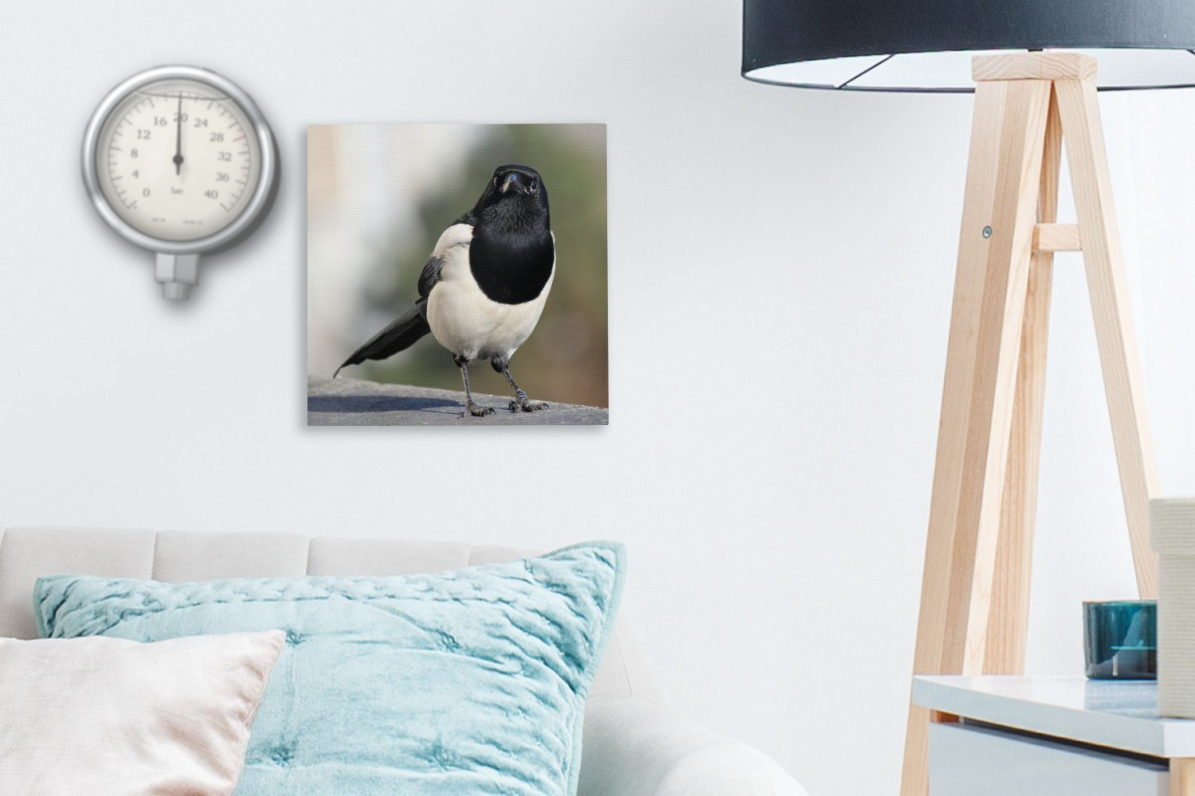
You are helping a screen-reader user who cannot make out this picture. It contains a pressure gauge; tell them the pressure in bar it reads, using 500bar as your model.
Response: 20bar
